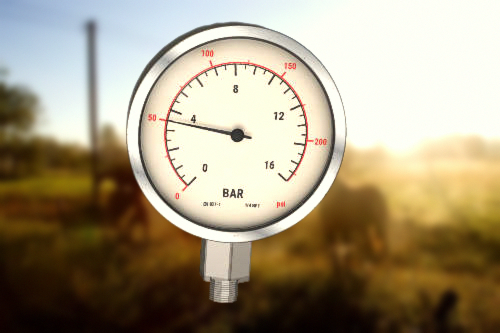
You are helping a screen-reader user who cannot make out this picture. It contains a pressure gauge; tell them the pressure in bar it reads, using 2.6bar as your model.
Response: 3.5bar
